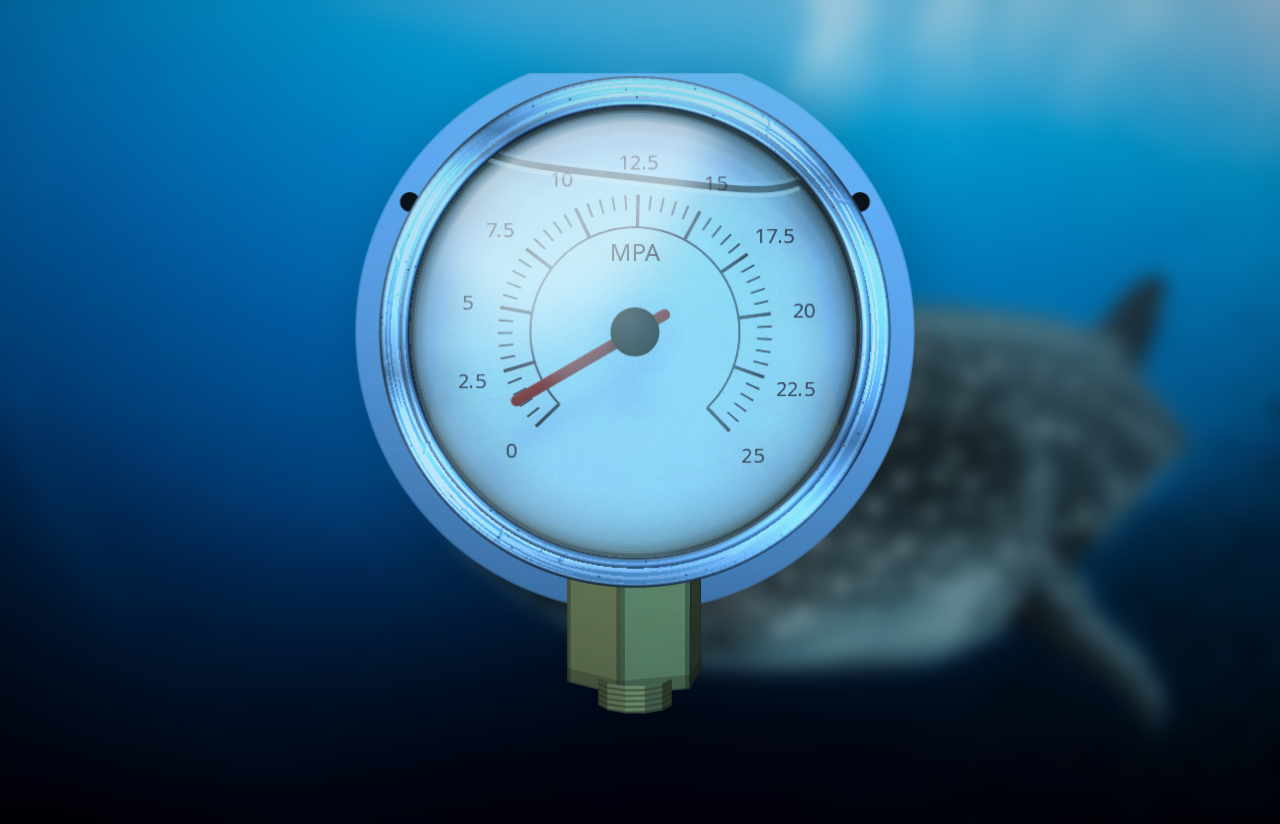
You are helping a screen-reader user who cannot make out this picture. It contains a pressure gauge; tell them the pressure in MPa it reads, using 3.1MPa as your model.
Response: 1.25MPa
